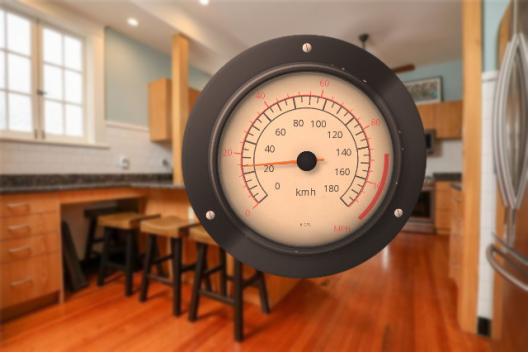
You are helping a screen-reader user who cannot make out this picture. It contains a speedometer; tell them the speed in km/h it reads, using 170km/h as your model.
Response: 25km/h
